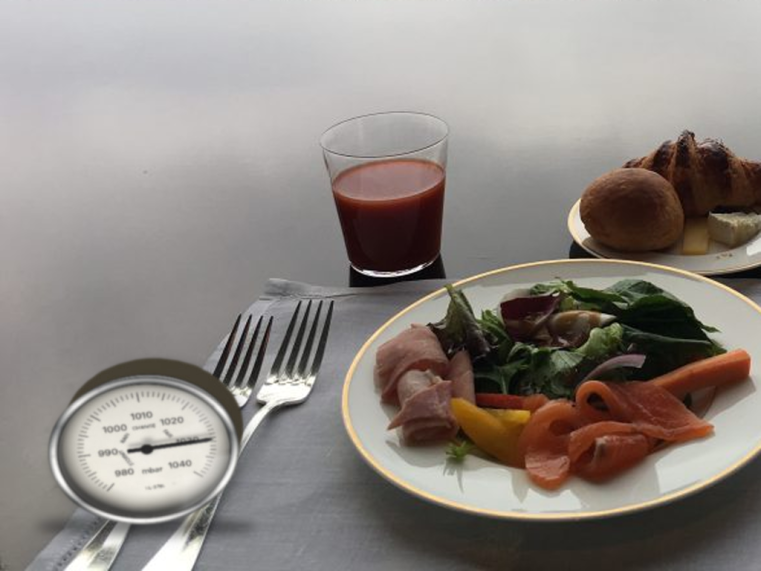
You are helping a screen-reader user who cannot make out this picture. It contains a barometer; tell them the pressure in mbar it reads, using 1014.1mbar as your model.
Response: 1030mbar
